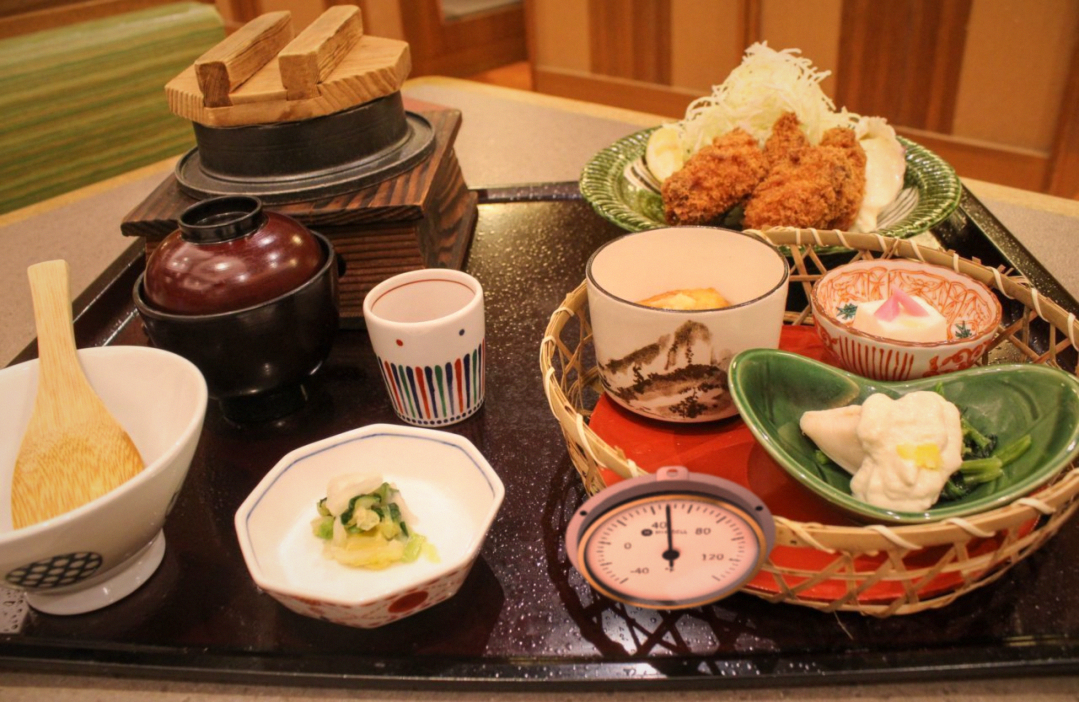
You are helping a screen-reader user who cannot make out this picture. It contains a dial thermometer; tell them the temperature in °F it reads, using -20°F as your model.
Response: 48°F
